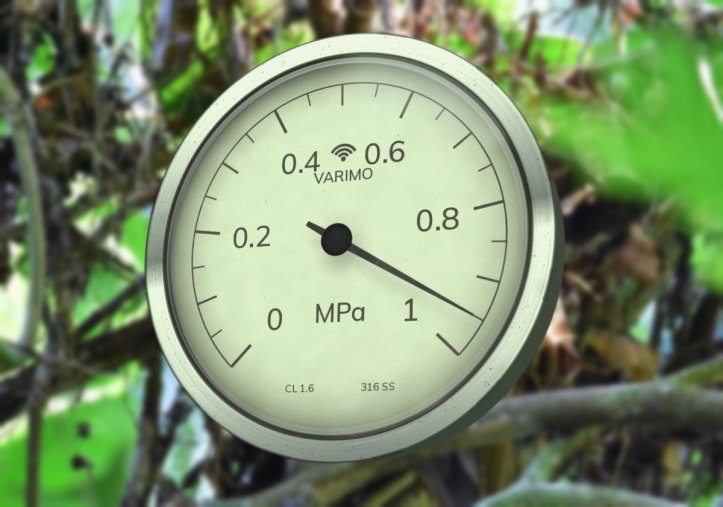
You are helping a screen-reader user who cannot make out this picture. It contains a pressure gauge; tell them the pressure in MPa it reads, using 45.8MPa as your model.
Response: 0.95MPa
